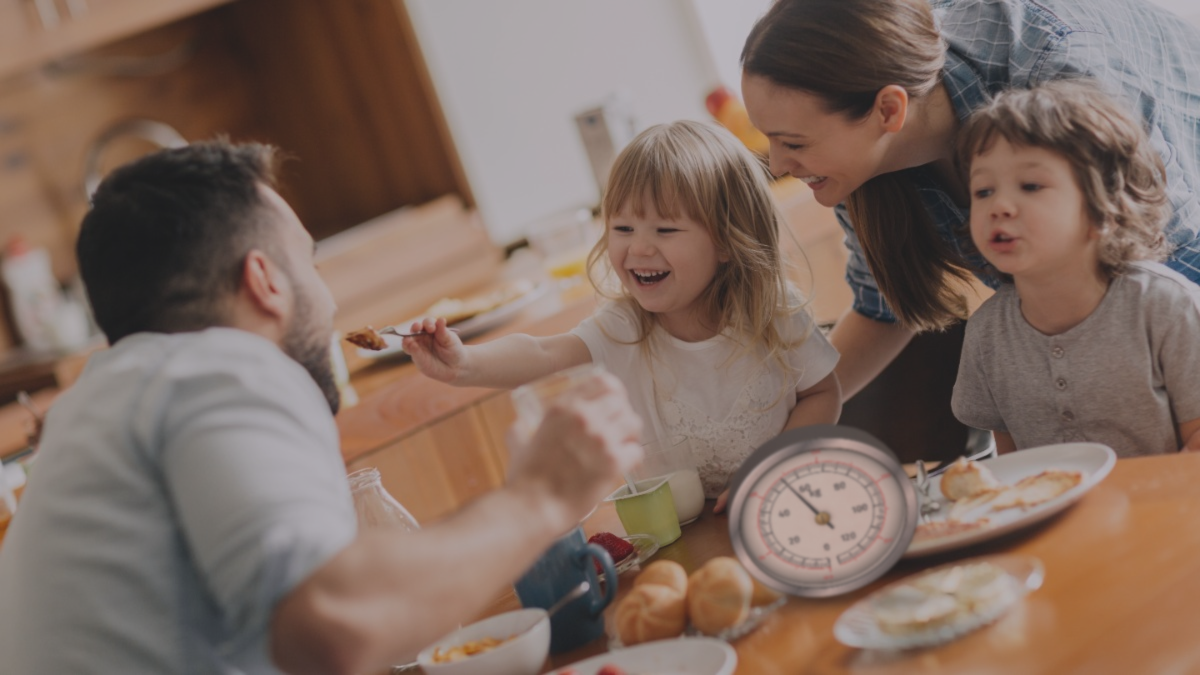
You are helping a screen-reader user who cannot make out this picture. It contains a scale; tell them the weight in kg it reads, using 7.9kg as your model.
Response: 55kg
